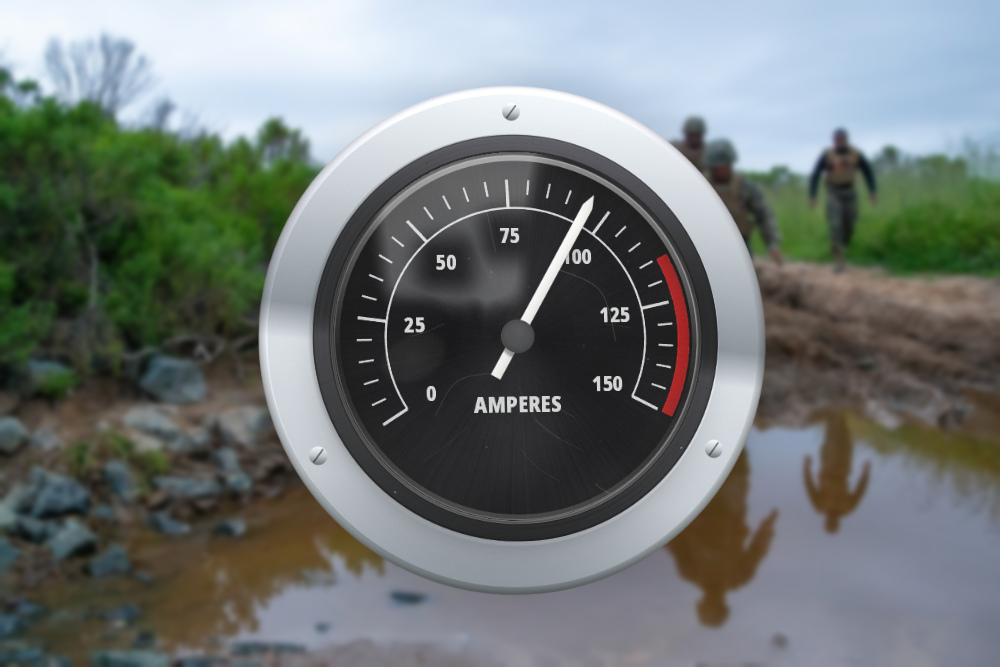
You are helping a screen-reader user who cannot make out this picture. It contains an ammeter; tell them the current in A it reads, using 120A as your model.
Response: 95A
